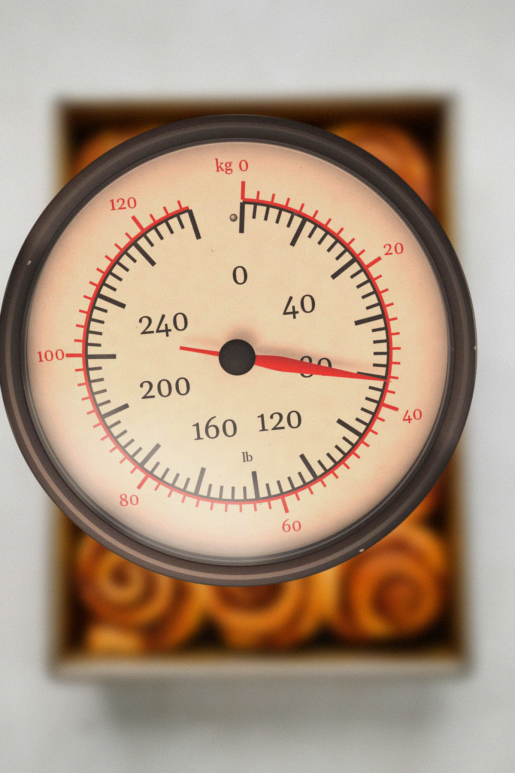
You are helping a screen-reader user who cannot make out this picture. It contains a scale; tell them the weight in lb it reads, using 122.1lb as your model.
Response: 80lb
